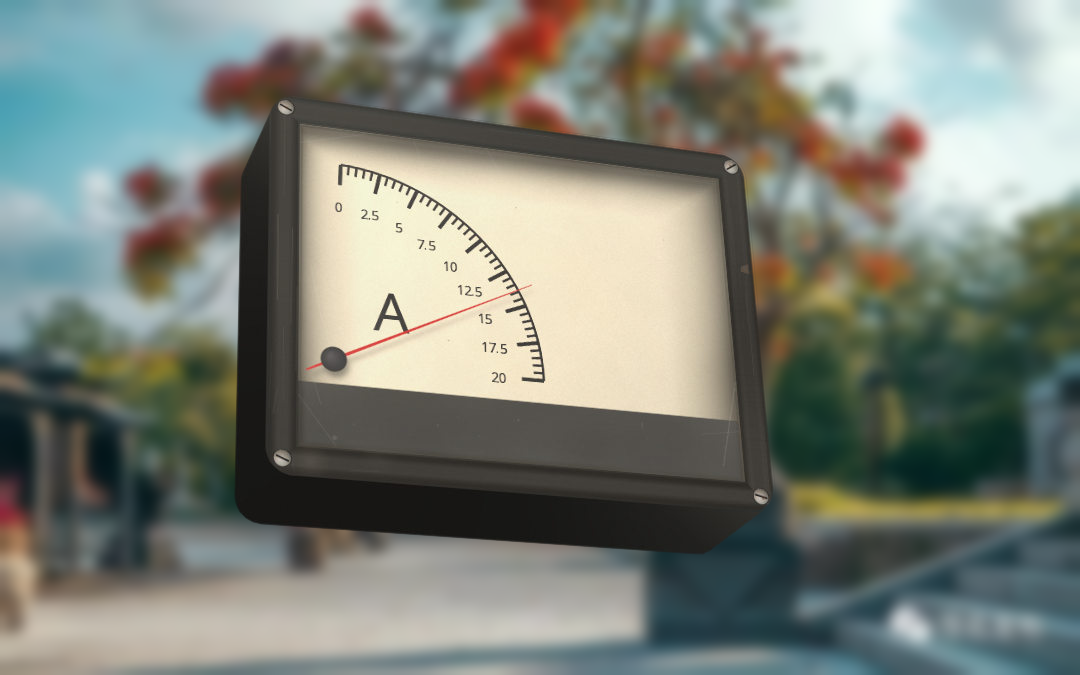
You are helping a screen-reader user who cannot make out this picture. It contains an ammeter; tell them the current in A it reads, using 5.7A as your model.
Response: 14A
